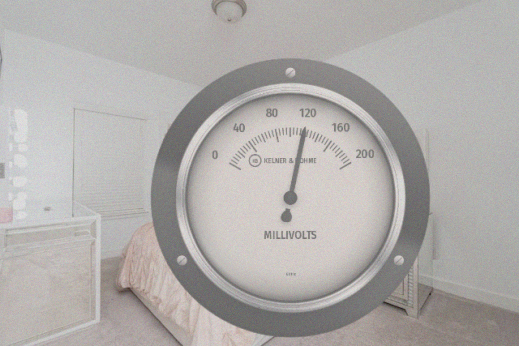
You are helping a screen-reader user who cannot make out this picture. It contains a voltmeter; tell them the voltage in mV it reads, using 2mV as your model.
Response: 120mV
